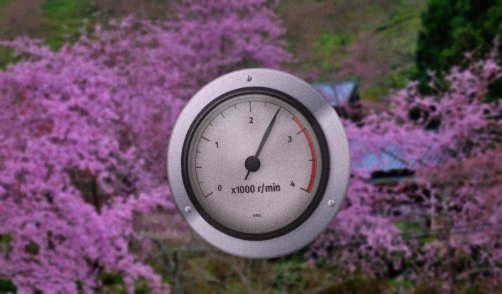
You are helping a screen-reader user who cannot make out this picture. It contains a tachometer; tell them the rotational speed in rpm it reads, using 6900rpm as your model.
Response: 2500rpm
